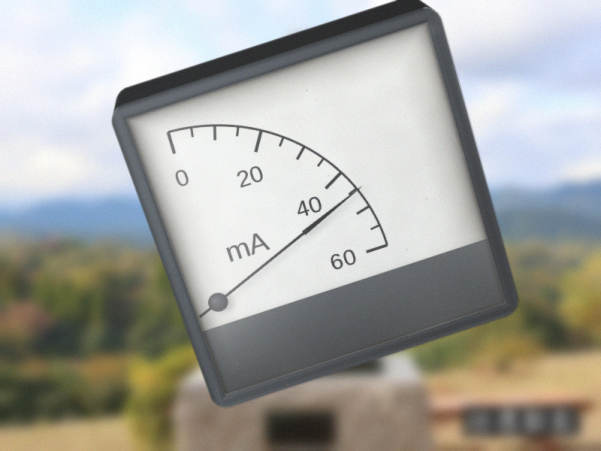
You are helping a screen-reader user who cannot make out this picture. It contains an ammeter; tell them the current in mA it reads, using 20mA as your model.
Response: 45mA
